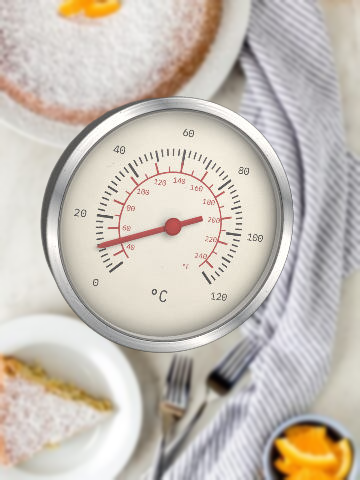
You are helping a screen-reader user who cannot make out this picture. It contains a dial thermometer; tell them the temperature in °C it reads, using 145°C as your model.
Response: 10°C
